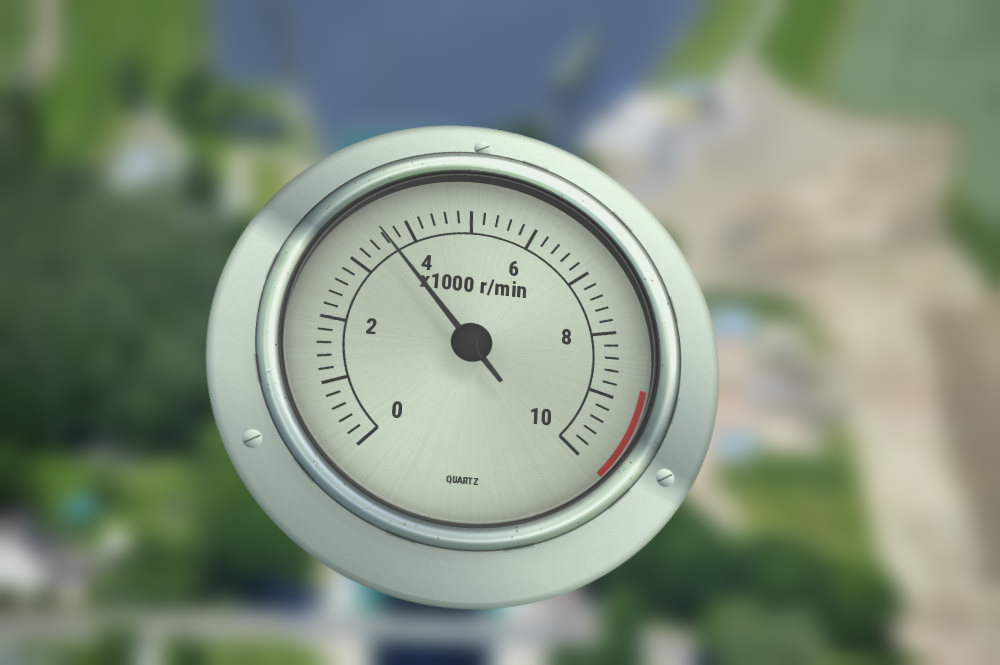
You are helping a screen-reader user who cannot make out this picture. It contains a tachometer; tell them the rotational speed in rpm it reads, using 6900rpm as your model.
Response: 3600rpm
